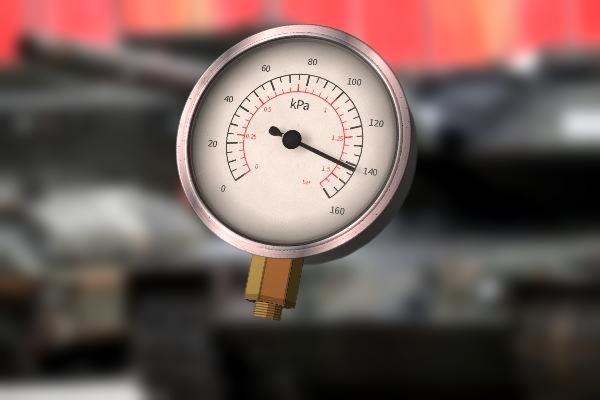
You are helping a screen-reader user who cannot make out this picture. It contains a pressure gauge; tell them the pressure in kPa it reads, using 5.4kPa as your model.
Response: 142.5kPa
